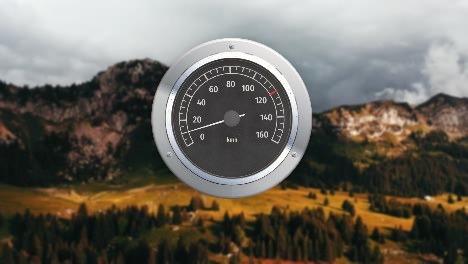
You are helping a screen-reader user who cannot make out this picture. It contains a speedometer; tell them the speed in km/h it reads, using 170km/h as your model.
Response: 10km/h
